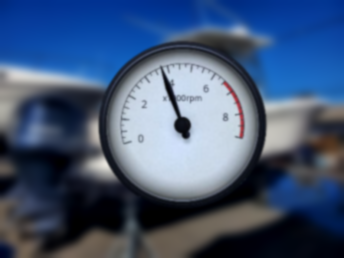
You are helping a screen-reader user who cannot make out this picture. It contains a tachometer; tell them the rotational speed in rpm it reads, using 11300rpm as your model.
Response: 3750rpm
